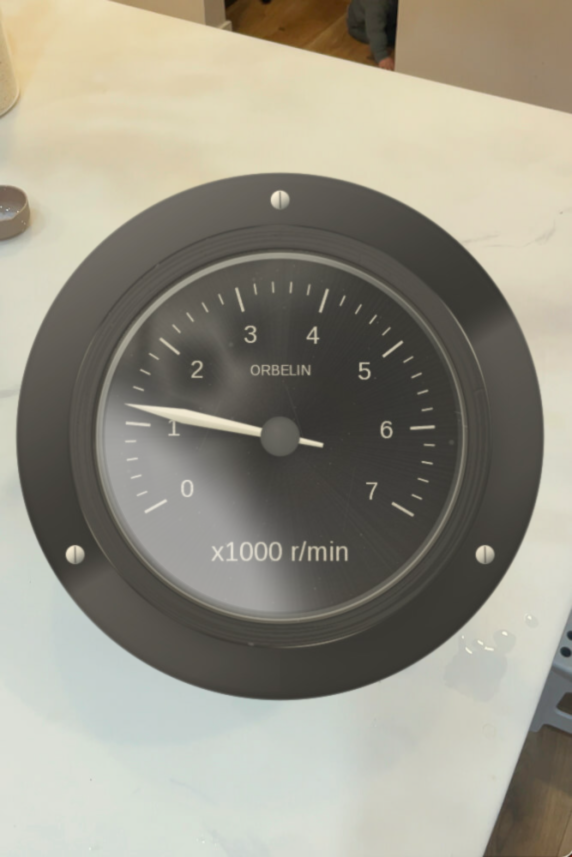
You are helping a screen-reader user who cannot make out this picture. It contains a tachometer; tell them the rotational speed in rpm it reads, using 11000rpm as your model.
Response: 1200rpm
